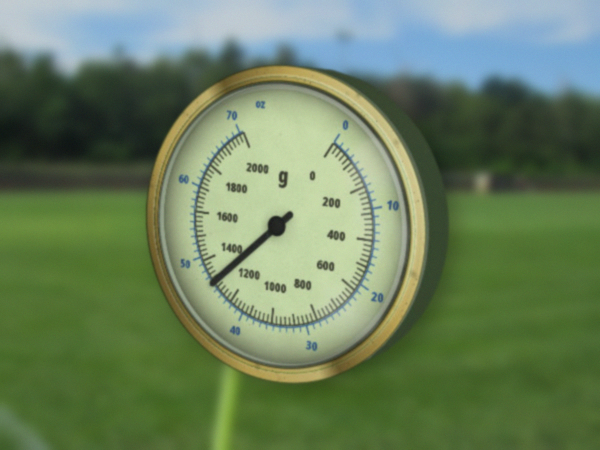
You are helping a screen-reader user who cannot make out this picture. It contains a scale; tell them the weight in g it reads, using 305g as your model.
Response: 1300g
